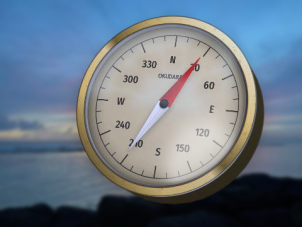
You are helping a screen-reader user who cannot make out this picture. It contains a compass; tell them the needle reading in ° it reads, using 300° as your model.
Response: 30°
